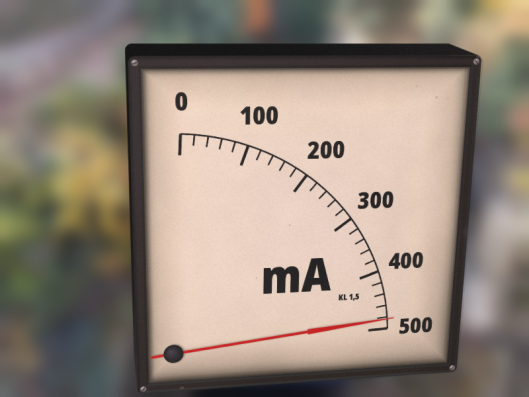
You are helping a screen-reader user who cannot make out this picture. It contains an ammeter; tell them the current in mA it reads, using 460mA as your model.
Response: 480mA
